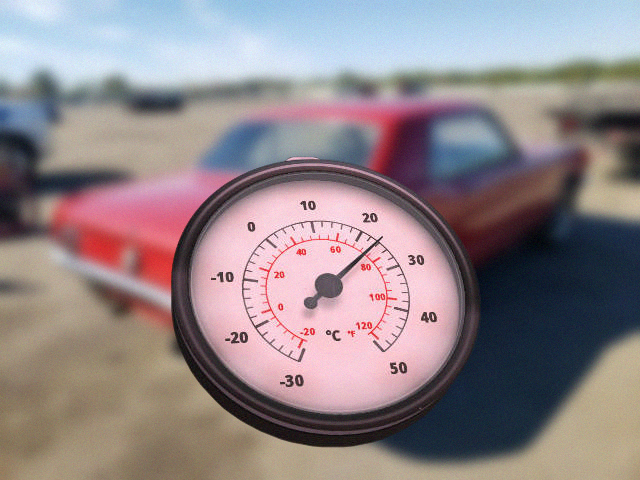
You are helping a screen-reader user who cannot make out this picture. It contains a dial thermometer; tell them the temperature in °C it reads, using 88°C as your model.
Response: 24°C
